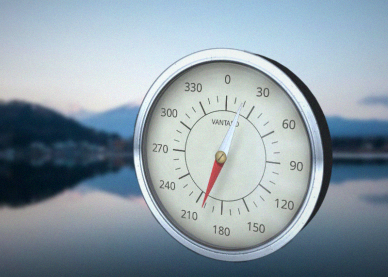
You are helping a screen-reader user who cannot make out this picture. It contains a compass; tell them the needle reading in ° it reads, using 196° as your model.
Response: 200°
